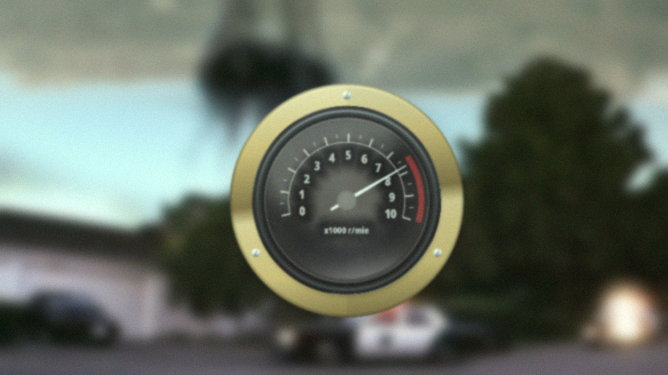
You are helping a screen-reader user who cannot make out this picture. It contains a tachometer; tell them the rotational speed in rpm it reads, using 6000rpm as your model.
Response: 7750rpm
